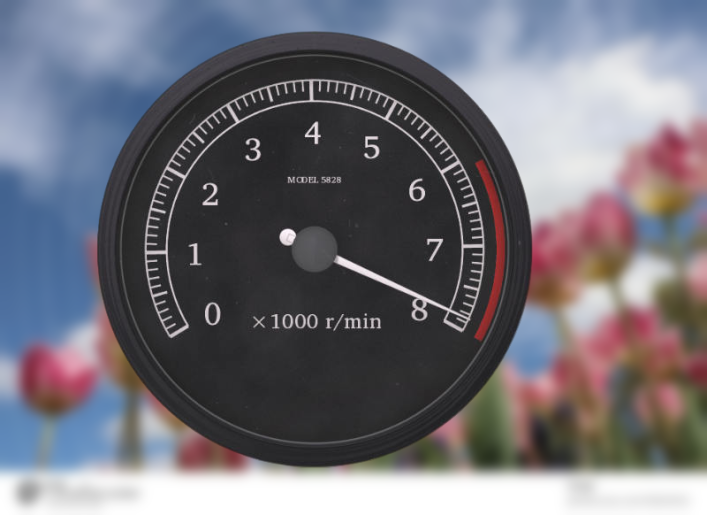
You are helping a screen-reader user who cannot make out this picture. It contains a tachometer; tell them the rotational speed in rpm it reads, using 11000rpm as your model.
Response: 7850rpm
